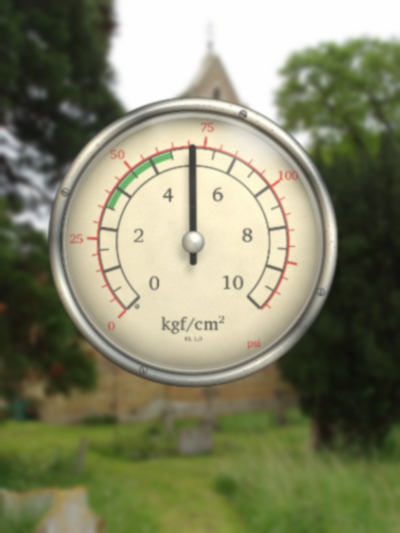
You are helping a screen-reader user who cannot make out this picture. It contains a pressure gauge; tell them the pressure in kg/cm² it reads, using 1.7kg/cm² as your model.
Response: 5kg/cm²
